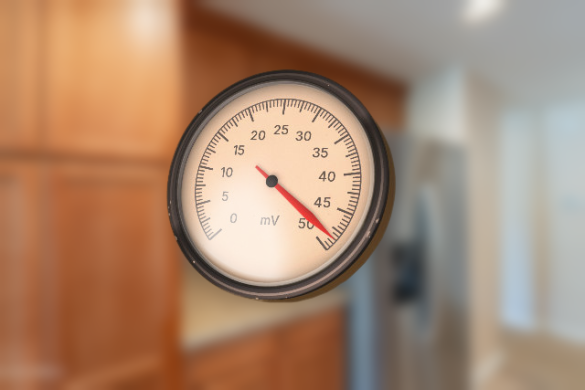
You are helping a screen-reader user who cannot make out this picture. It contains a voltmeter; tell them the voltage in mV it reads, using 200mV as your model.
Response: 48.5mV
